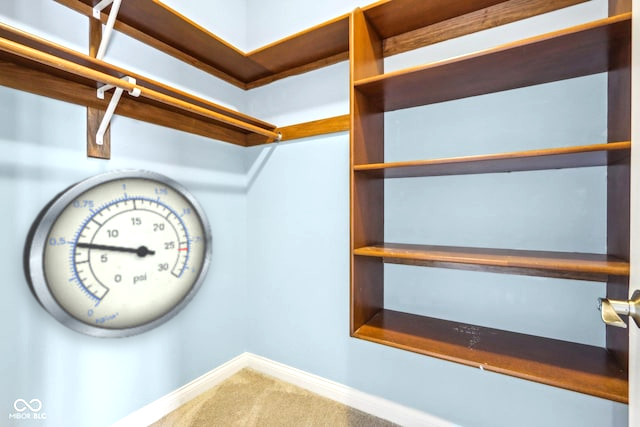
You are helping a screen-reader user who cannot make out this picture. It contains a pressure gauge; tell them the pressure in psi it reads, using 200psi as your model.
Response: 7psi
